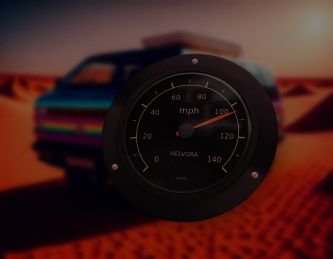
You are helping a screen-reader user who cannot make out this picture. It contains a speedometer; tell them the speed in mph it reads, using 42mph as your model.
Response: 105mph
